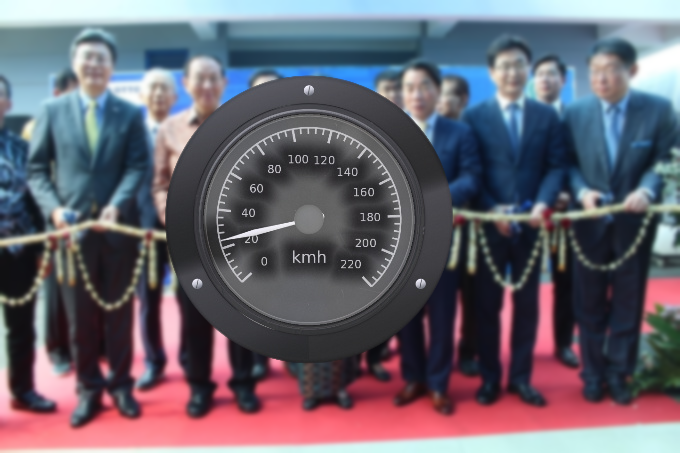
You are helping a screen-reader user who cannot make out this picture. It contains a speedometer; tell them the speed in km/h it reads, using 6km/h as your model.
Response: 24km/h
